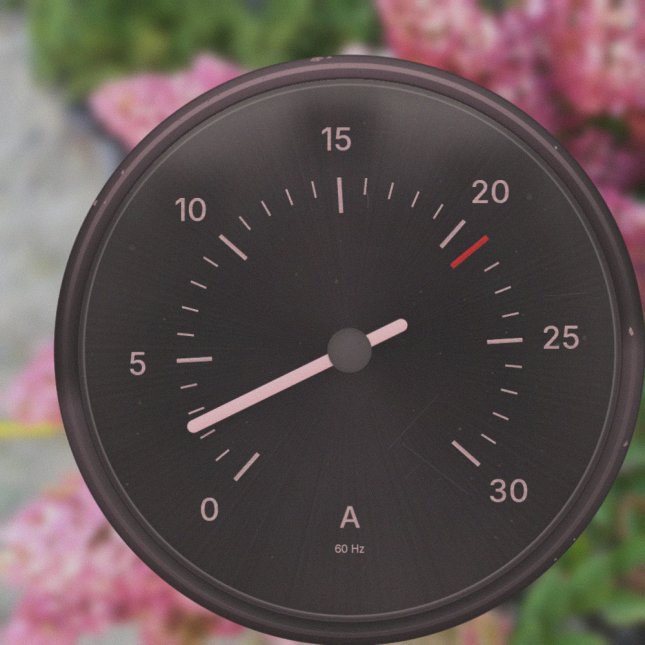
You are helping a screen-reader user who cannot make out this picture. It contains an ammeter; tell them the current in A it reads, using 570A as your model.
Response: 2.5A
